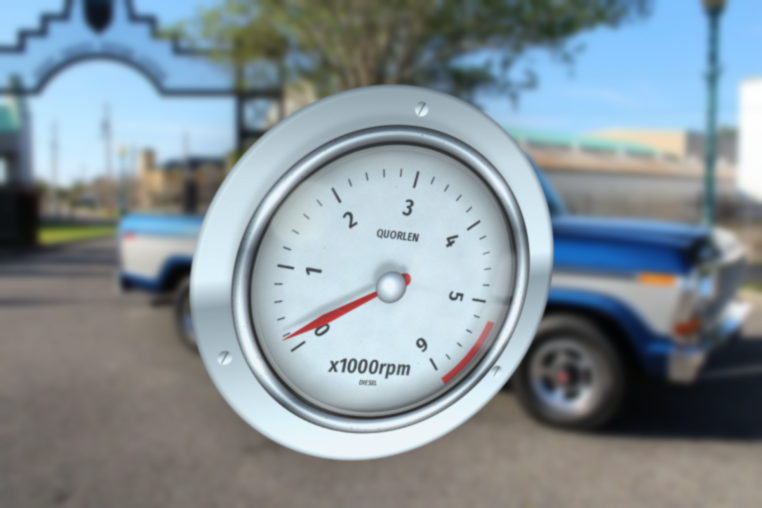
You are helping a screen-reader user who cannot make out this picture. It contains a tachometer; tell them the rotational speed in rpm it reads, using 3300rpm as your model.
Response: 200rpm
